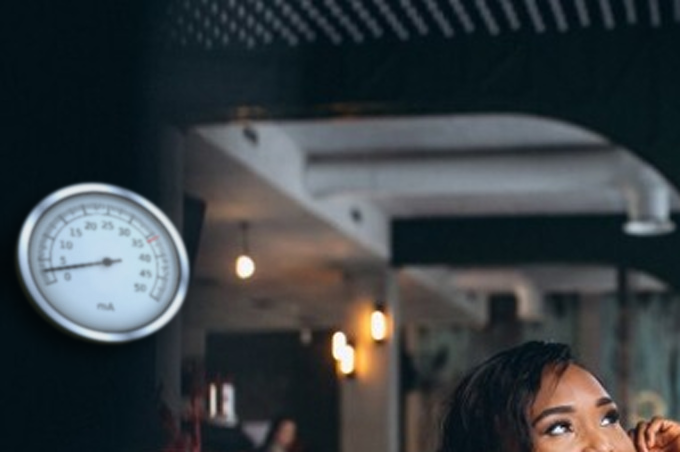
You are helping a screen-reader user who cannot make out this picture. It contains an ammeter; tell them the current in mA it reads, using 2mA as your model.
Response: 2.5mA
